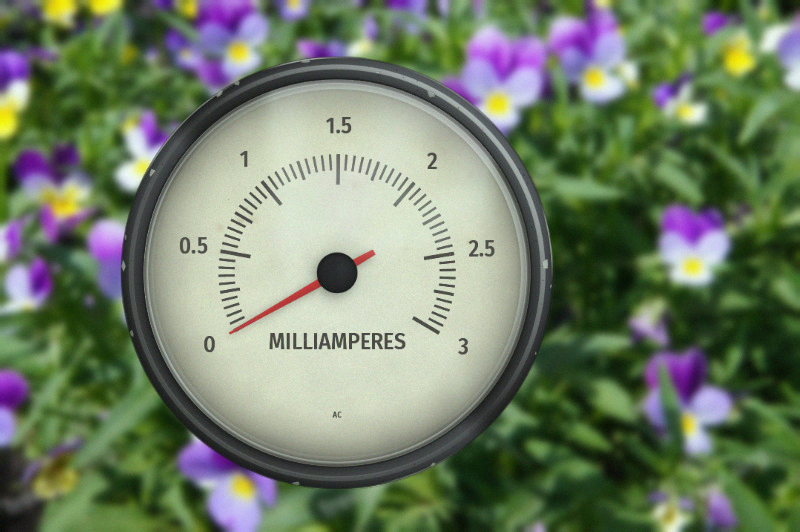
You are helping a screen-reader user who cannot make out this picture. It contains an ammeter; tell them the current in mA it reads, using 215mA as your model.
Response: 0mA
